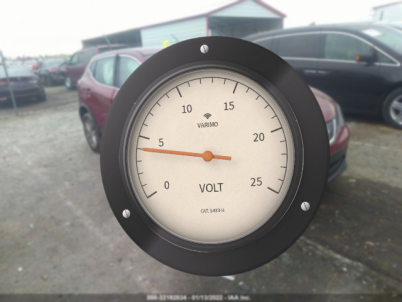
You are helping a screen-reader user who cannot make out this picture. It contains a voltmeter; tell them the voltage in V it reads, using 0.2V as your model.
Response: 4V
